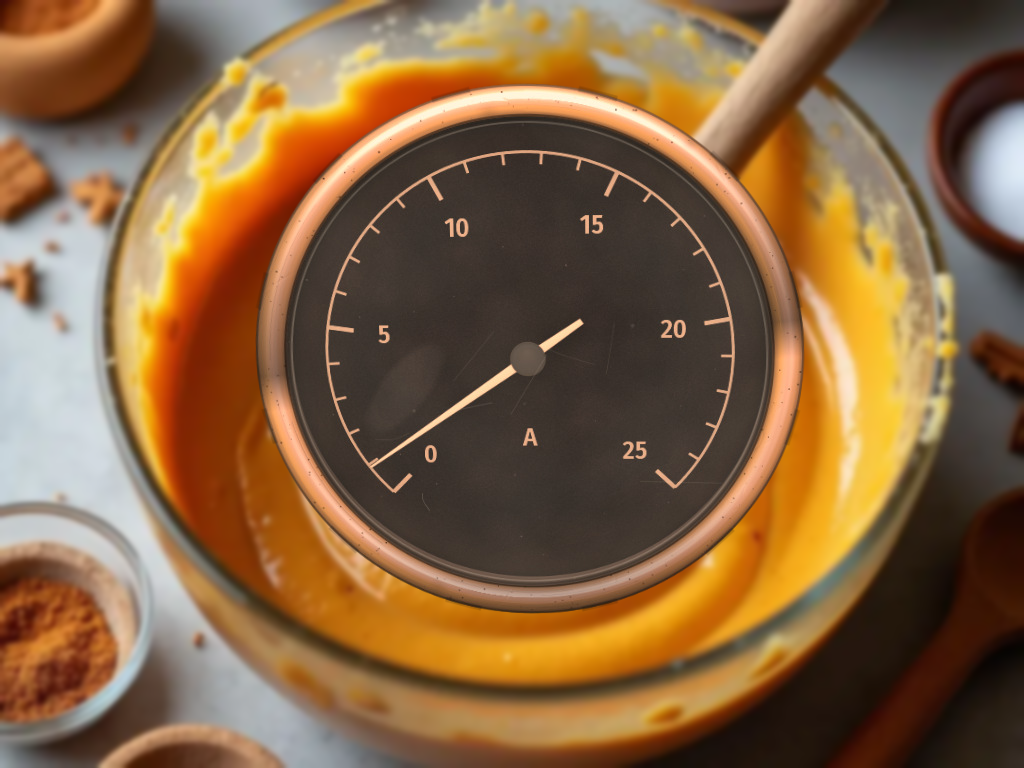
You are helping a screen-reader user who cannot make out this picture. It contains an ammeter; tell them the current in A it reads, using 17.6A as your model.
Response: 1A
